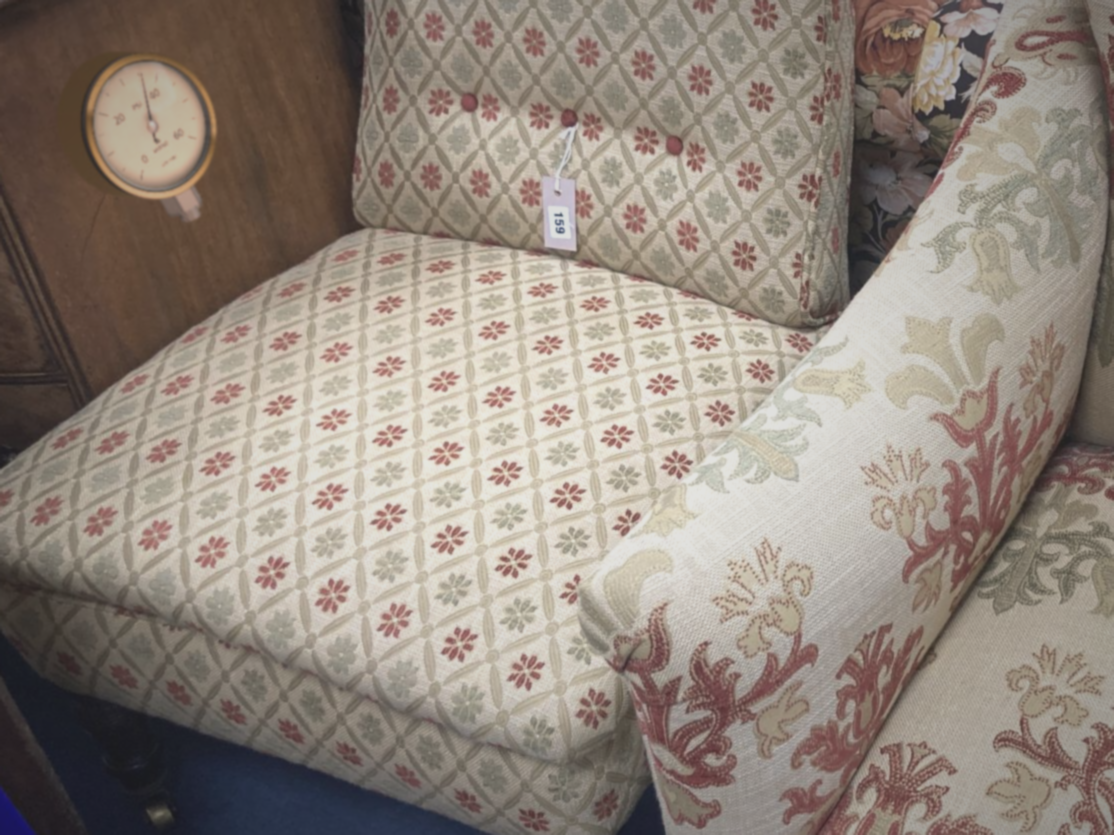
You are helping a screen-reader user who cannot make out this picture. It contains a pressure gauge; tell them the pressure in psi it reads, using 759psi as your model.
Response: 35psi
